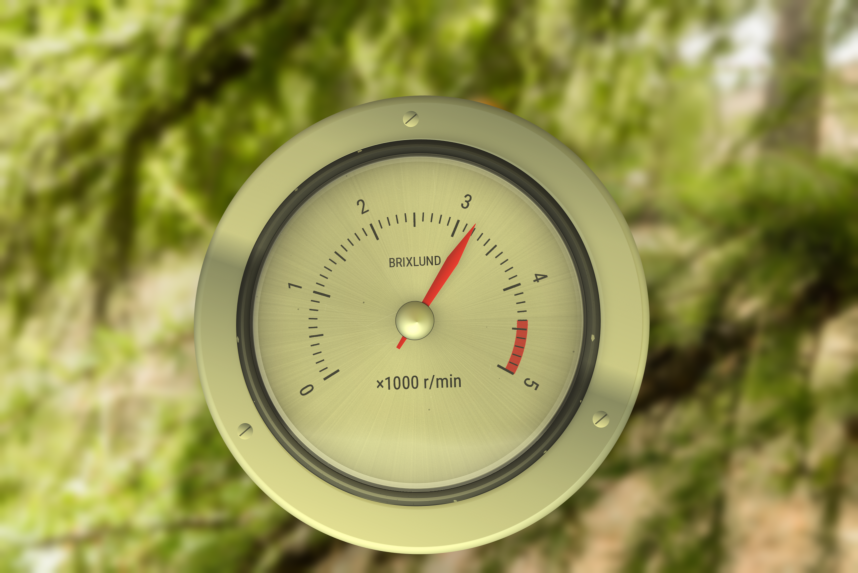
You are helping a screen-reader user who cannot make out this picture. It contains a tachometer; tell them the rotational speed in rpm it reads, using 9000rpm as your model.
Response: 3200rpm
